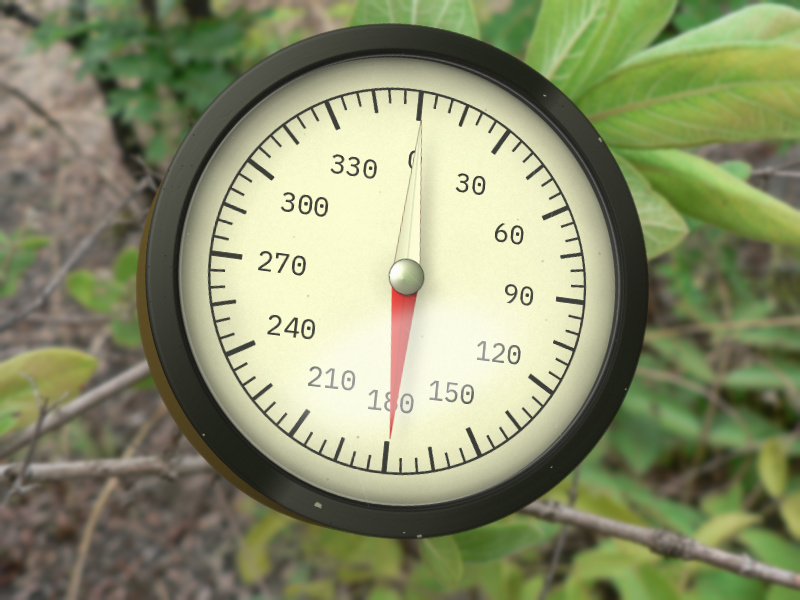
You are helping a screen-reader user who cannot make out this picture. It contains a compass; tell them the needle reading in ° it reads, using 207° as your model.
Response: 180°
